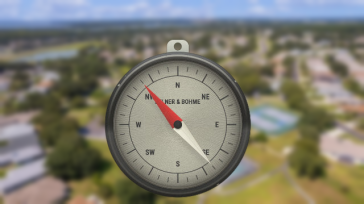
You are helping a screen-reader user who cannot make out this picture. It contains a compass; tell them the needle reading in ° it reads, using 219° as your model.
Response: 320°
